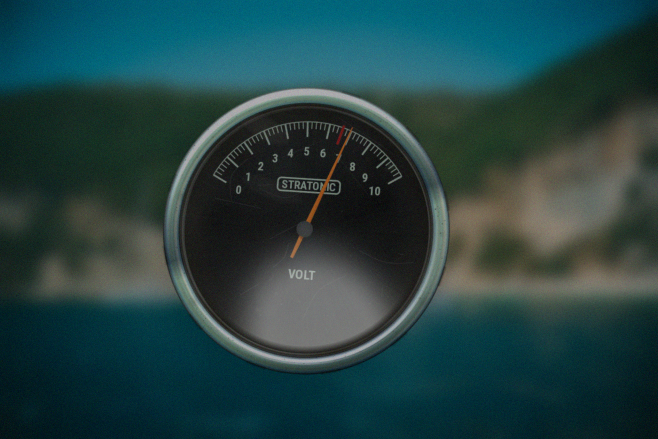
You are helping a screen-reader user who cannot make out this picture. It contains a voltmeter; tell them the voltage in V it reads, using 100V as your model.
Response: 7V
